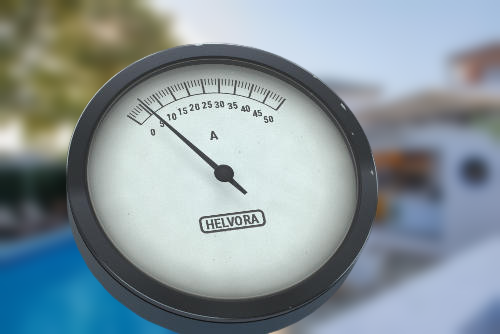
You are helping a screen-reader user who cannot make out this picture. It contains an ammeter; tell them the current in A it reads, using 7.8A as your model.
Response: 5A
